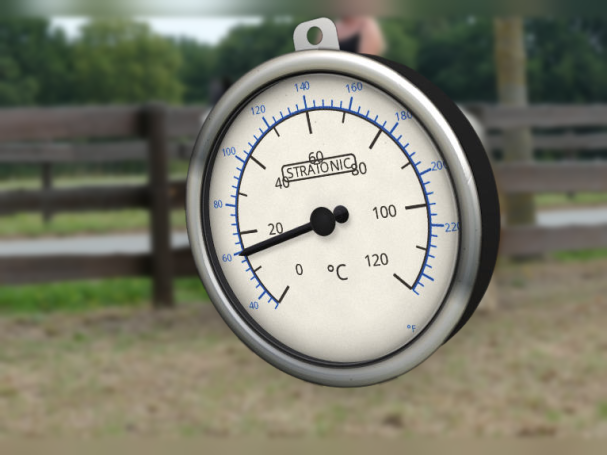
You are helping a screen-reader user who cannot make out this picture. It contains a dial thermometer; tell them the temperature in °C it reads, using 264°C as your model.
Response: 15°C
